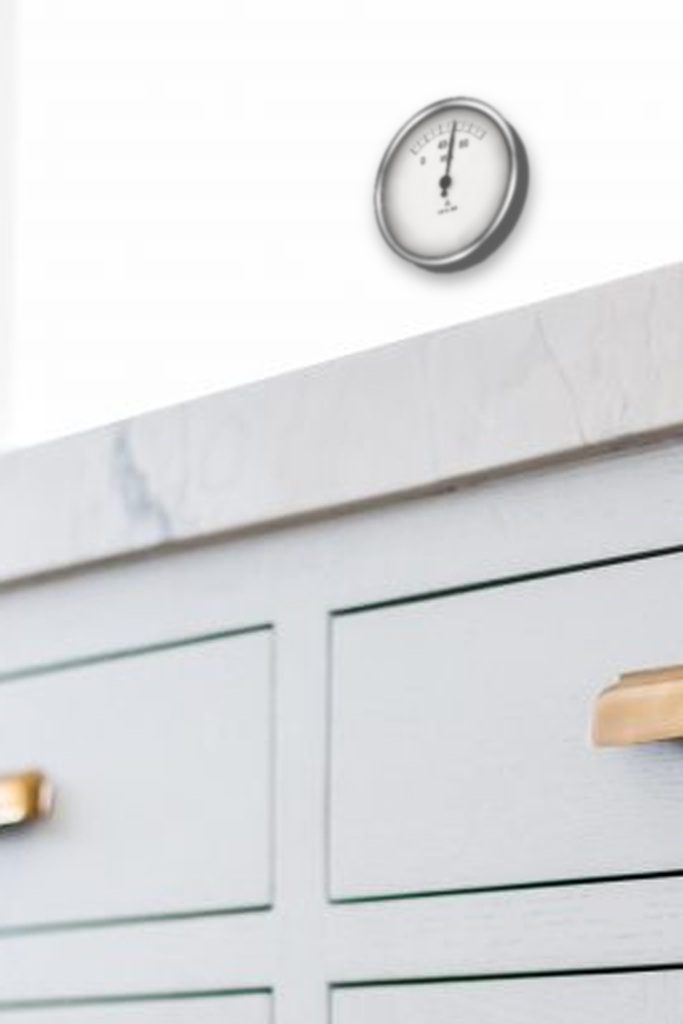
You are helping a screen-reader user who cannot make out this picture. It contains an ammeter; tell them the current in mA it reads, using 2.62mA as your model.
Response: 60mA
